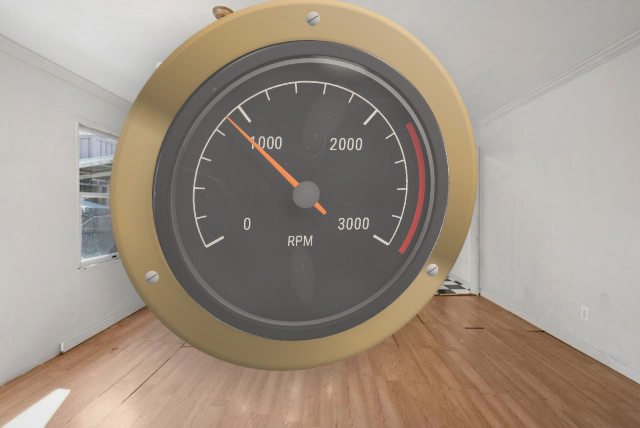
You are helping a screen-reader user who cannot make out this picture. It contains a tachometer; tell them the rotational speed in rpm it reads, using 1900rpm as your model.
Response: 900rpm
